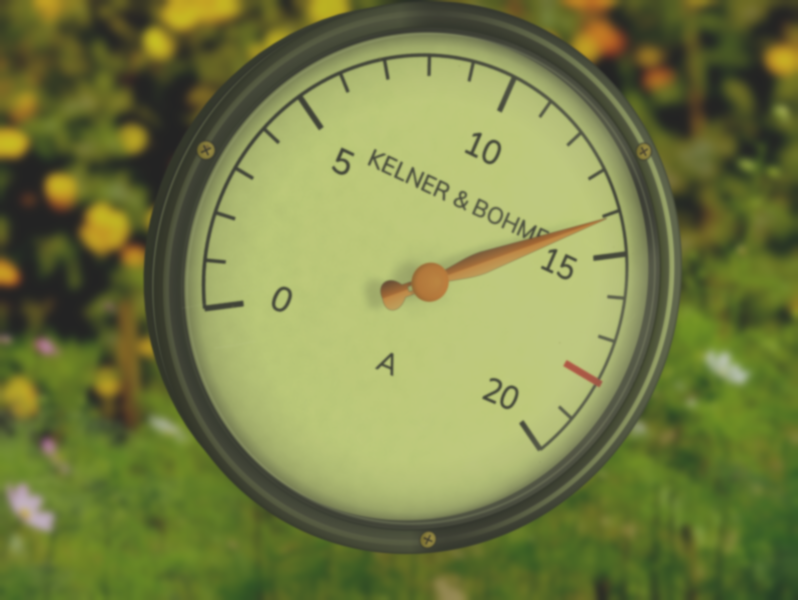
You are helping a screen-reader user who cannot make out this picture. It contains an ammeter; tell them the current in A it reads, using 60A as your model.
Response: 14A
